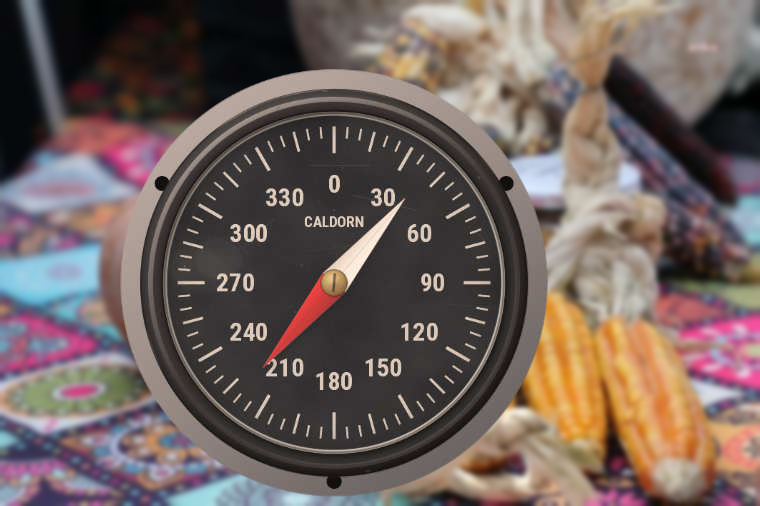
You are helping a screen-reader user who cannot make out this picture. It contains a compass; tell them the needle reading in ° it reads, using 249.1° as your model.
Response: 220°
